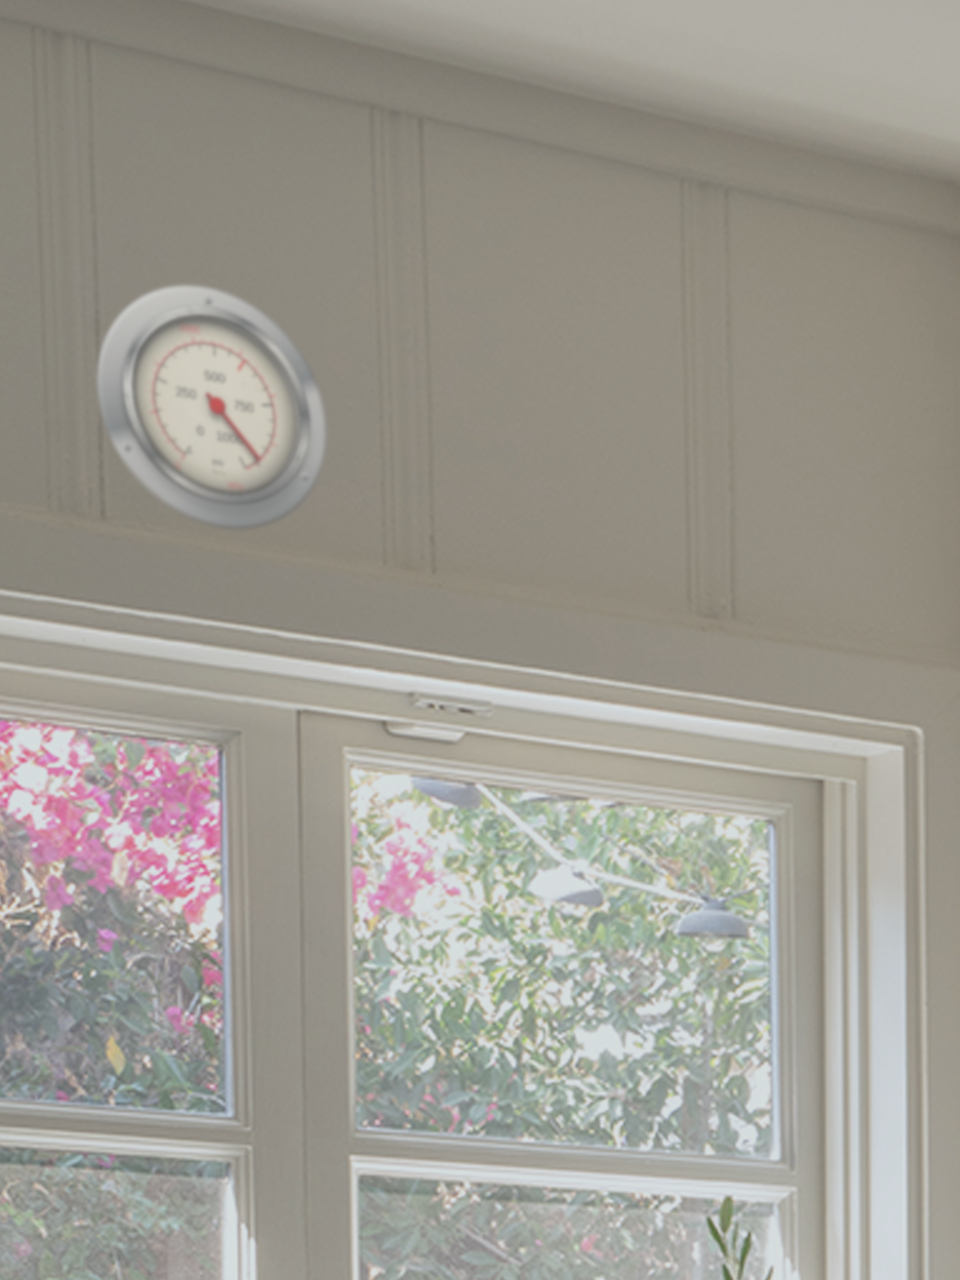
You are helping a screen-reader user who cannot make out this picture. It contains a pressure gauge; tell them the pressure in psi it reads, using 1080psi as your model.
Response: 950psi
